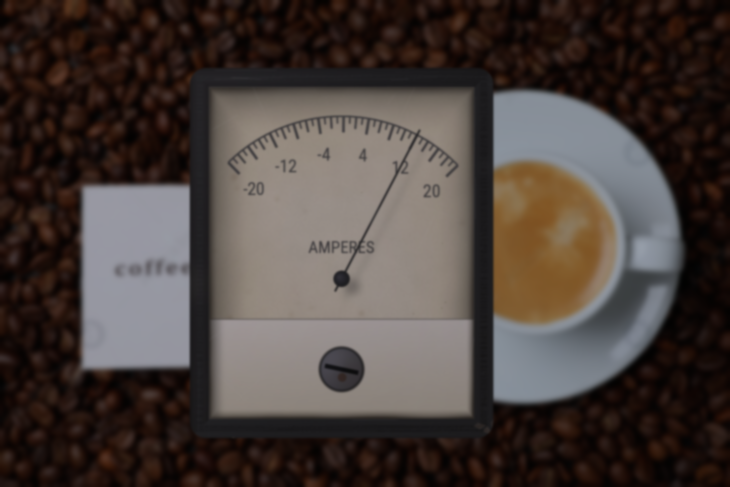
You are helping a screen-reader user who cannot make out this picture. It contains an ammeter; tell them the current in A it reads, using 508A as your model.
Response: 12A
